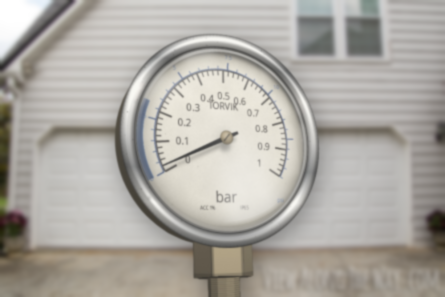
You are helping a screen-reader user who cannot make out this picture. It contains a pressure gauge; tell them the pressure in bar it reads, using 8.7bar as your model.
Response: 0.02bar
